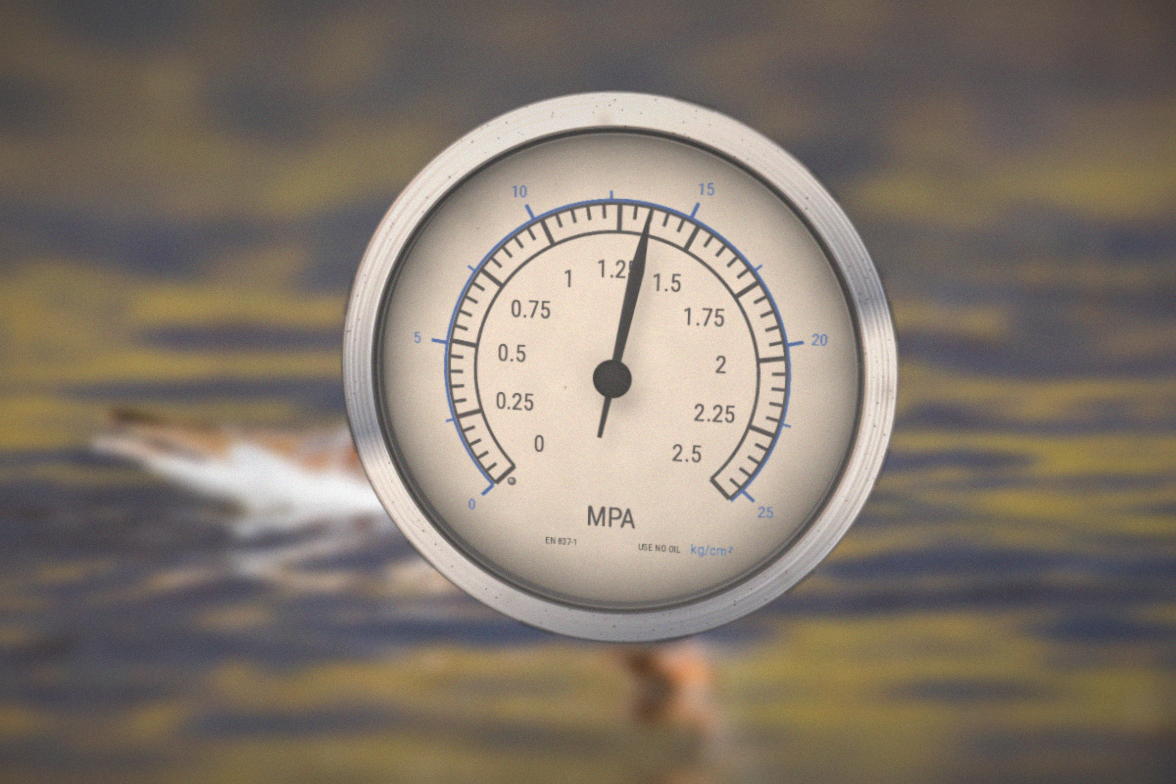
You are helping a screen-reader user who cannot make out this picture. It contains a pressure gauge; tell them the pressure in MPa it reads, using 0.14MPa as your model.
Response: 1.35MPa
